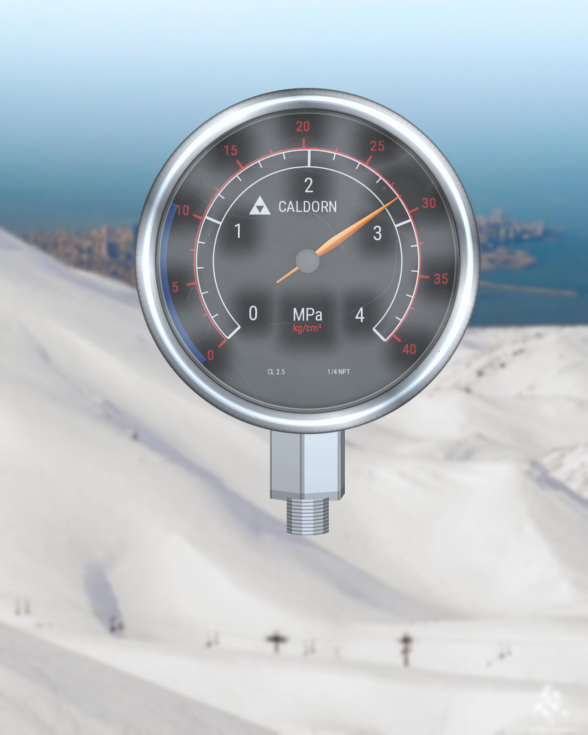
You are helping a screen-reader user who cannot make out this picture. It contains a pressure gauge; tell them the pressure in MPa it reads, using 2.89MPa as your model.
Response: 2.8MPa
